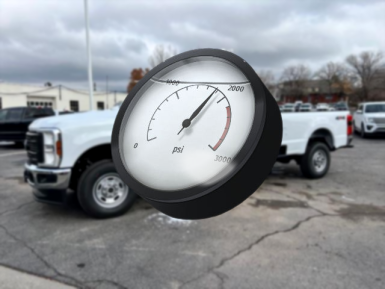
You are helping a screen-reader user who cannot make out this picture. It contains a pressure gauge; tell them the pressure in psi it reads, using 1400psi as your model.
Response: 1800psi
